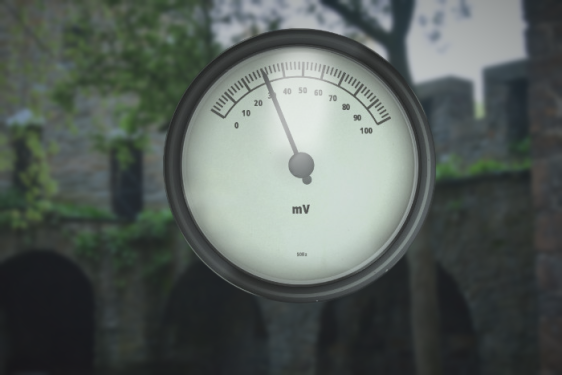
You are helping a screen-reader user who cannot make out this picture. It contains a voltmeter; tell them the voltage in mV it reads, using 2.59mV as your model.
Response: 30mV
